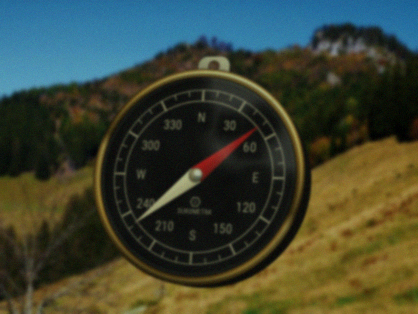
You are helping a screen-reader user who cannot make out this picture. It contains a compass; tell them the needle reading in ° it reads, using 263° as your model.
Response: 50°
